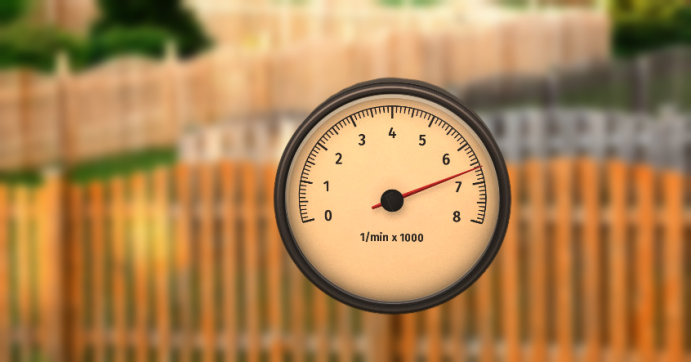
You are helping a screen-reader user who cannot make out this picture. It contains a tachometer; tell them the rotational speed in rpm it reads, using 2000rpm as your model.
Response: 6600rpm
